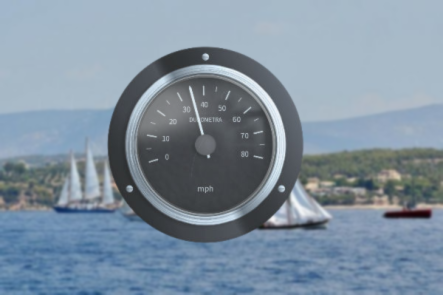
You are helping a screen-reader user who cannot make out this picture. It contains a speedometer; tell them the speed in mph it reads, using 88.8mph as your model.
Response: 35mph
